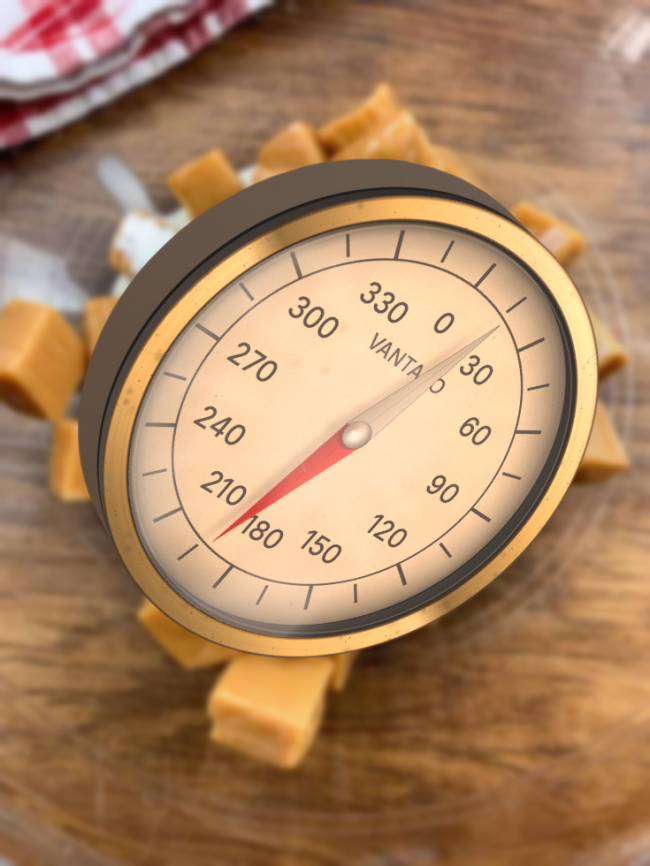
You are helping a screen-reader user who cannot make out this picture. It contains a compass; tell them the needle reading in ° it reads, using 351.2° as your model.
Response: 195°
